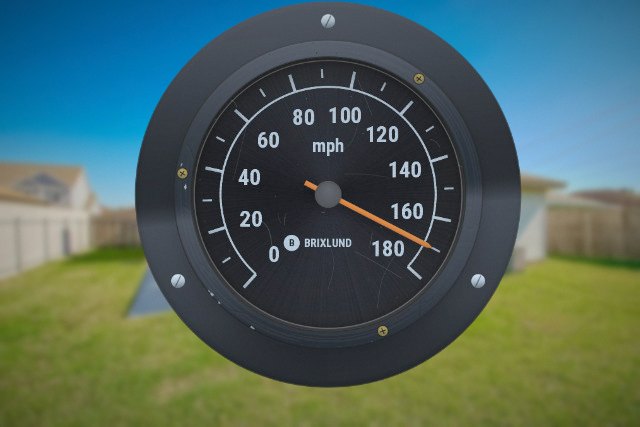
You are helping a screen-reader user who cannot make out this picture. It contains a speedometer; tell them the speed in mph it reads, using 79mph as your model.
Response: 170mph
